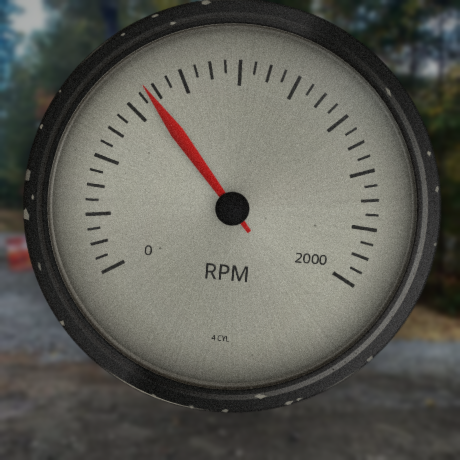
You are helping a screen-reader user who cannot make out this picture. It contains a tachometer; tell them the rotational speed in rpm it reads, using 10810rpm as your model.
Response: 675rpm
